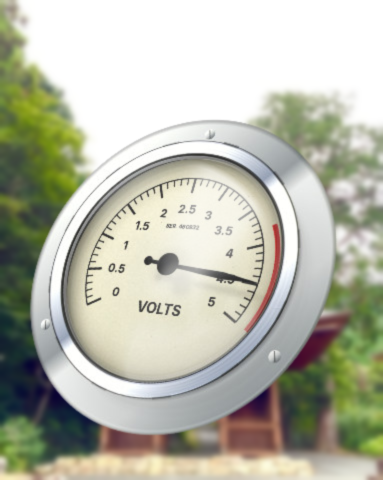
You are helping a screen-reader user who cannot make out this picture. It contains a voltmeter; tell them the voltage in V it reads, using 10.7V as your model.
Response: 4.5V
